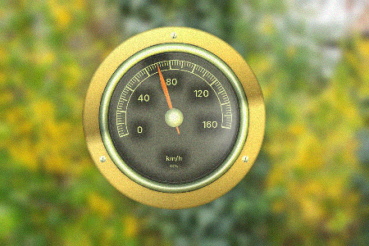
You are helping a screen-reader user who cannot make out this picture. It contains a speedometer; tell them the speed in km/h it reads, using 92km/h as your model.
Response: 70km/h
